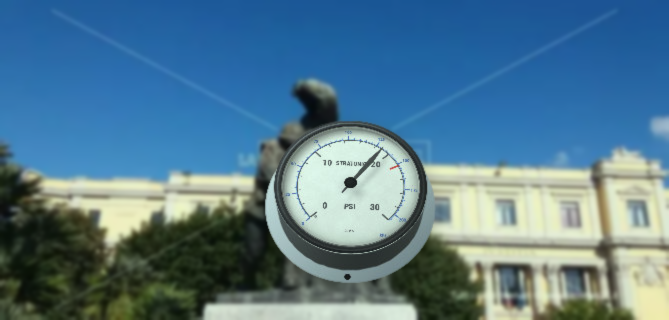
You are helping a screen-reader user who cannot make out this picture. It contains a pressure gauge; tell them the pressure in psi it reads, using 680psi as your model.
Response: 19psi
